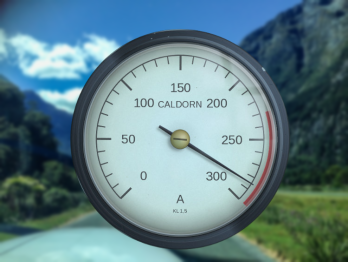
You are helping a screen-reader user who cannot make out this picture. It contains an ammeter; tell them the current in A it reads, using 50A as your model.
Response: 285A
